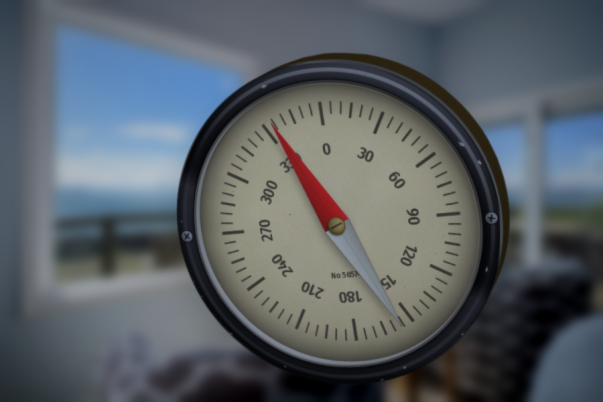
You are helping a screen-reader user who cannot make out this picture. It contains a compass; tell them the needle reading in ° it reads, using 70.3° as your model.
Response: 335°
